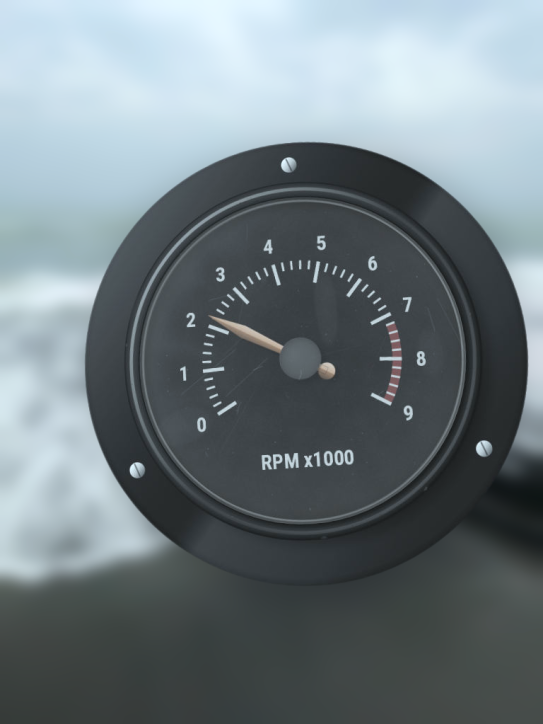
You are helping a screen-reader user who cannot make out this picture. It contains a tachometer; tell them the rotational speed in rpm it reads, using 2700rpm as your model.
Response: 2200rpm
